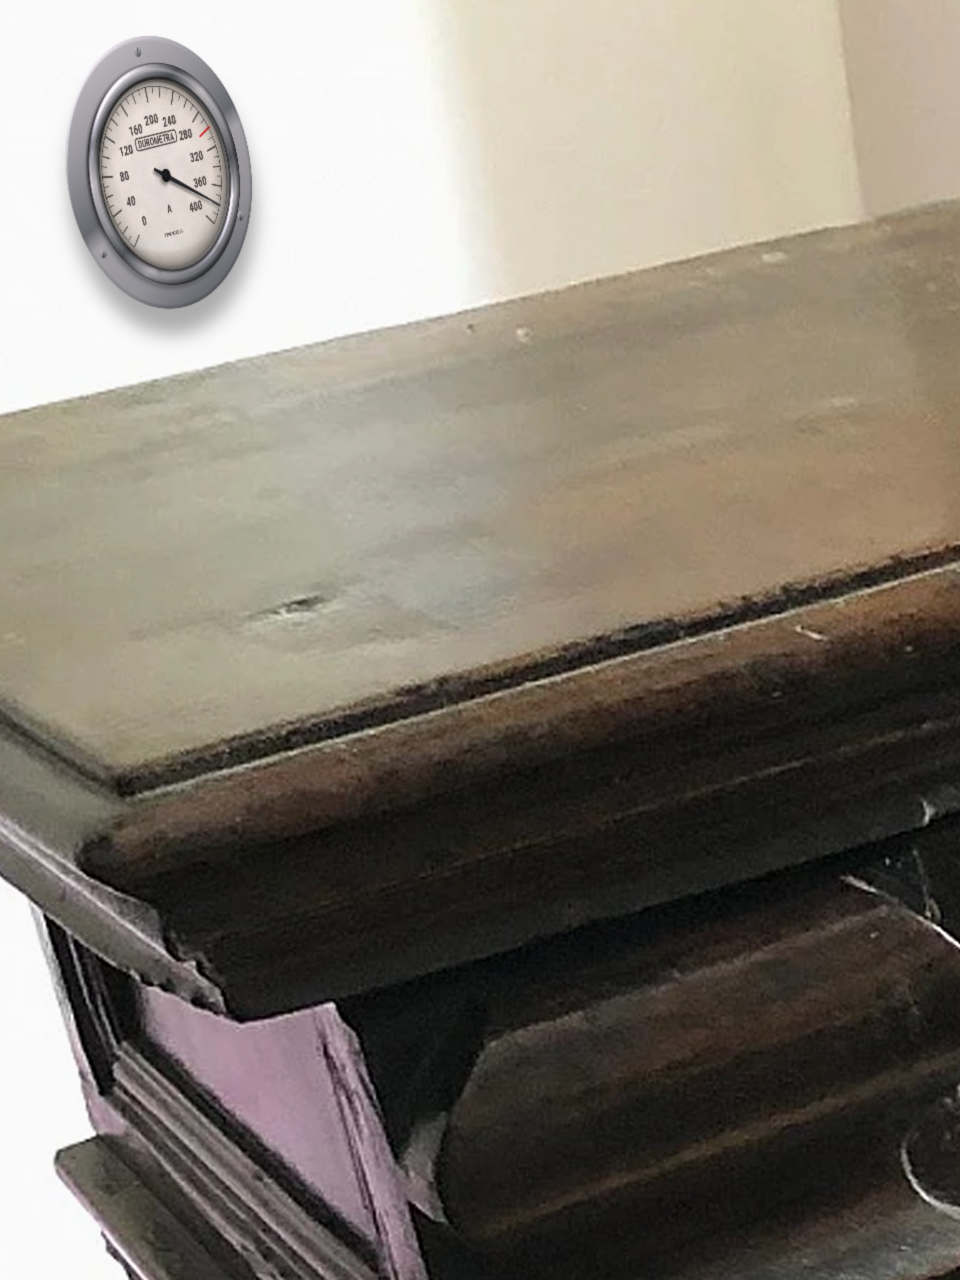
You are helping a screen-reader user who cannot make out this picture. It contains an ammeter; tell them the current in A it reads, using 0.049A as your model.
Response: 380A
